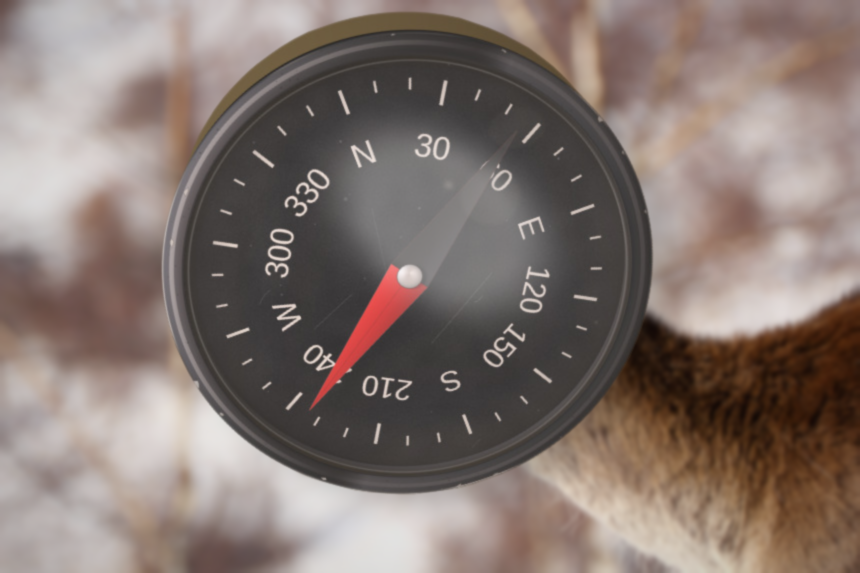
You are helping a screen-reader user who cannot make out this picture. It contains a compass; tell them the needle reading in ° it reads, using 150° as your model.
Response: 235°
